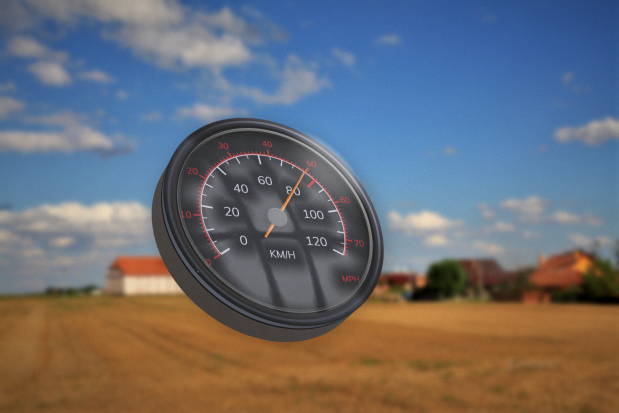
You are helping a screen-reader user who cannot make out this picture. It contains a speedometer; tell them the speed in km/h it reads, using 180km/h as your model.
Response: 80km/h
